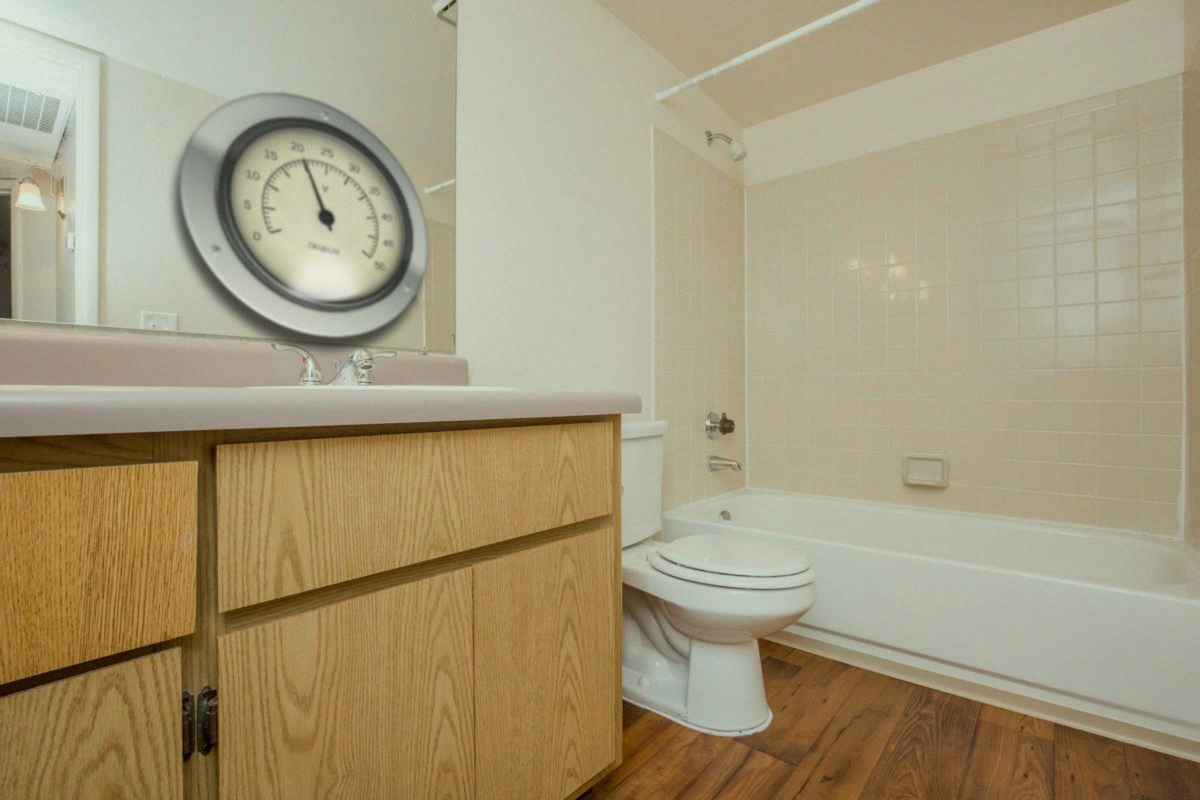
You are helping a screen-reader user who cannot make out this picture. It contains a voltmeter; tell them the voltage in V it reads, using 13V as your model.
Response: 20V
